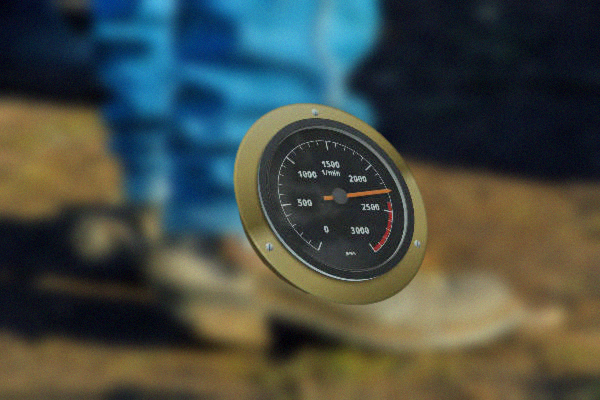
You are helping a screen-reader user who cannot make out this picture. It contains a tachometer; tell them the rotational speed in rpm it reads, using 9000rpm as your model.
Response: 2300rpm
